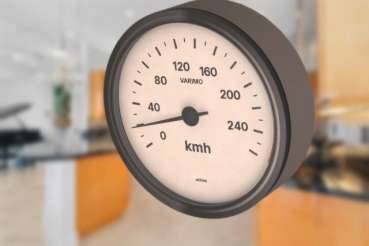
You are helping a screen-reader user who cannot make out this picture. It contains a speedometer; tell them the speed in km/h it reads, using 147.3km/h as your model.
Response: 20km/h
